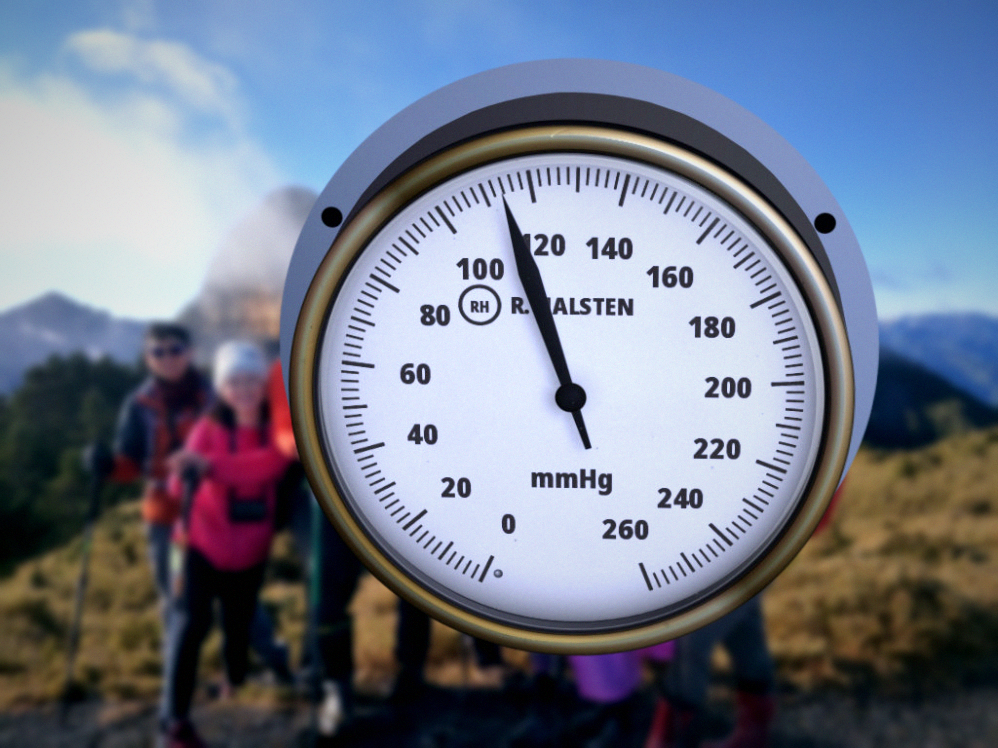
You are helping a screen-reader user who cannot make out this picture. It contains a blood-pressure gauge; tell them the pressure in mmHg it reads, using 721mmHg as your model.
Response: 114mmHg
